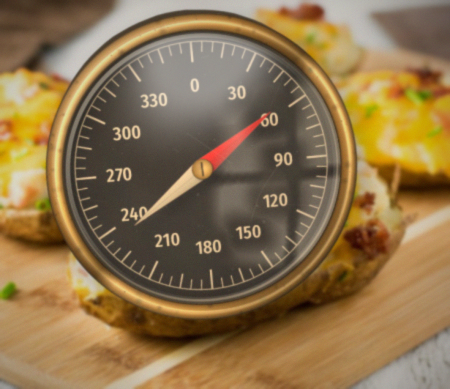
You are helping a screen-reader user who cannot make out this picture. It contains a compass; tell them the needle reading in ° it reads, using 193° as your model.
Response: 55°
